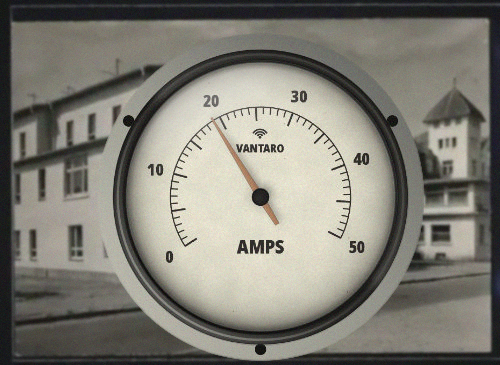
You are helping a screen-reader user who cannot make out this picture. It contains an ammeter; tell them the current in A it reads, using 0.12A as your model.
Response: 19A
